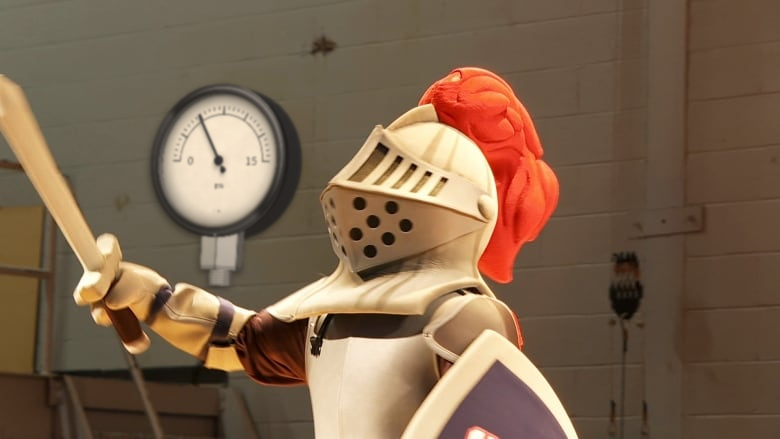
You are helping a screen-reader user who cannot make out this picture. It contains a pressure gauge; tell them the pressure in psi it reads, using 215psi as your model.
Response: 5psi
